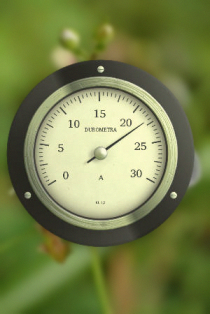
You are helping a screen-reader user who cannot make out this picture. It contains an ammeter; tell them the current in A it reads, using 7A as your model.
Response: 22A
